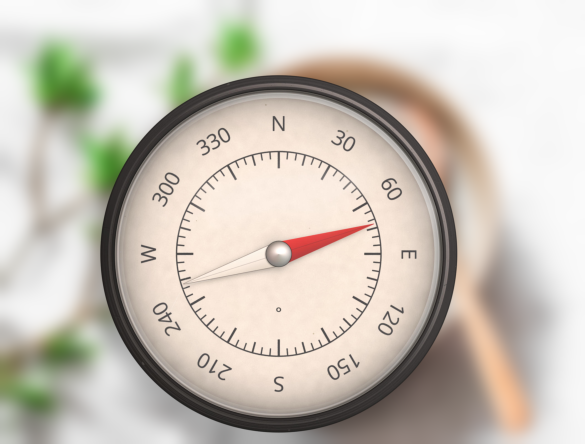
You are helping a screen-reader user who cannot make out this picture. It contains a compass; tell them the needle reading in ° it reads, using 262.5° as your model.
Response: 72.5°
